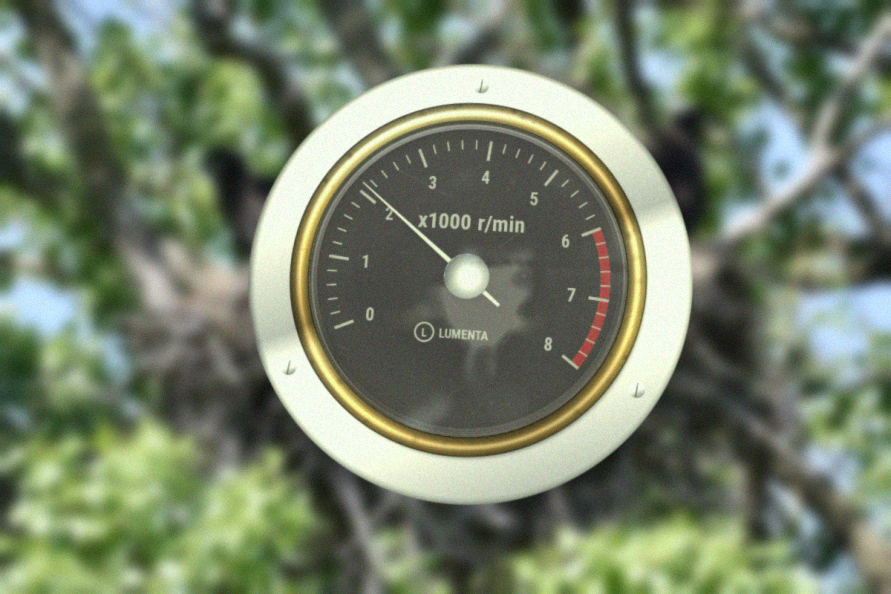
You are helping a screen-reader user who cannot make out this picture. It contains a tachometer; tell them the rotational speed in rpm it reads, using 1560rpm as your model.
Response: 2100rpm
